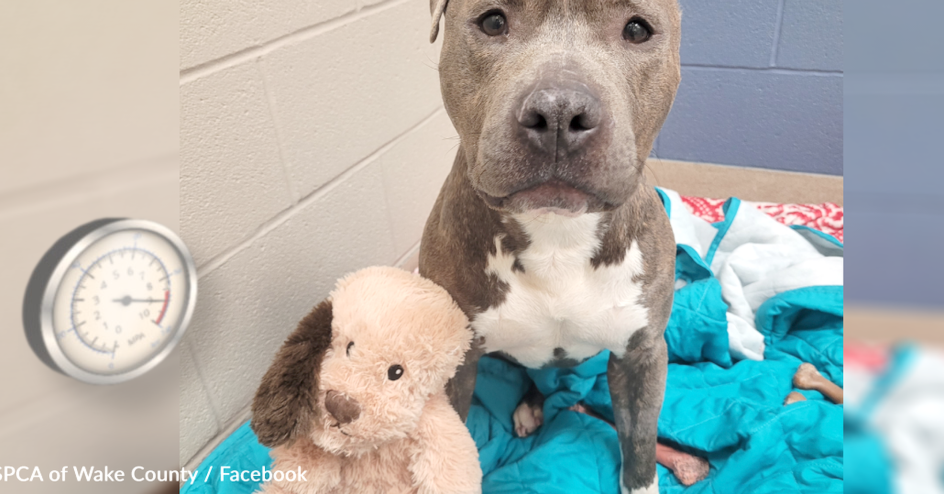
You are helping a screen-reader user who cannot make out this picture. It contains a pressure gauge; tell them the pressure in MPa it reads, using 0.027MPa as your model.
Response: 9MPa
